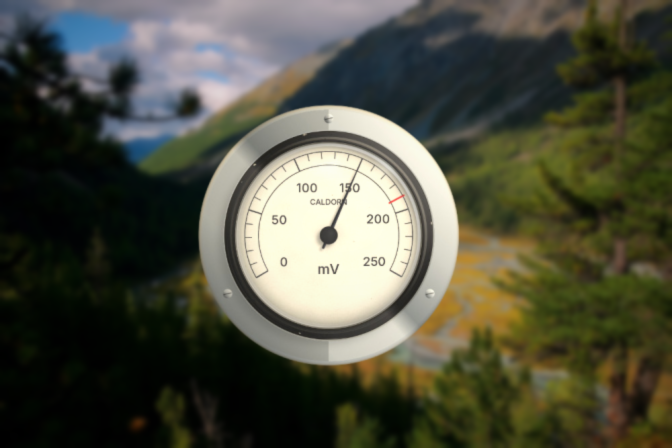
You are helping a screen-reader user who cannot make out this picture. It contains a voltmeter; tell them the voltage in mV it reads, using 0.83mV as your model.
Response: 150mV
